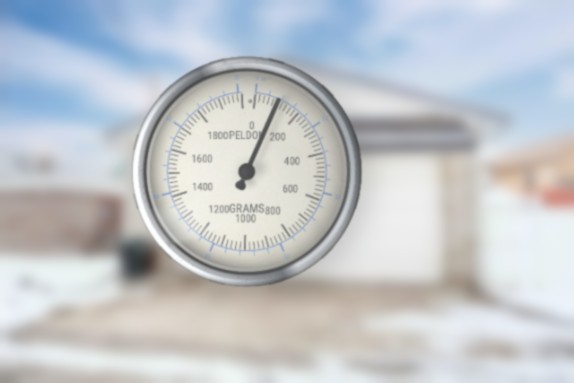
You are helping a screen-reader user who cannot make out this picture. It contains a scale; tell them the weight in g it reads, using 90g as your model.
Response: 100g
